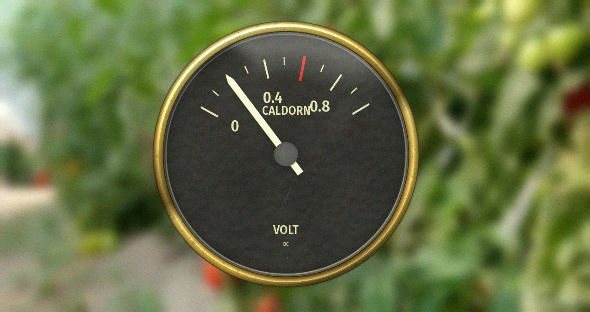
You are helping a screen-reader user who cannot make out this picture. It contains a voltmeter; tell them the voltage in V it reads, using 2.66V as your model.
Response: 0.2V
